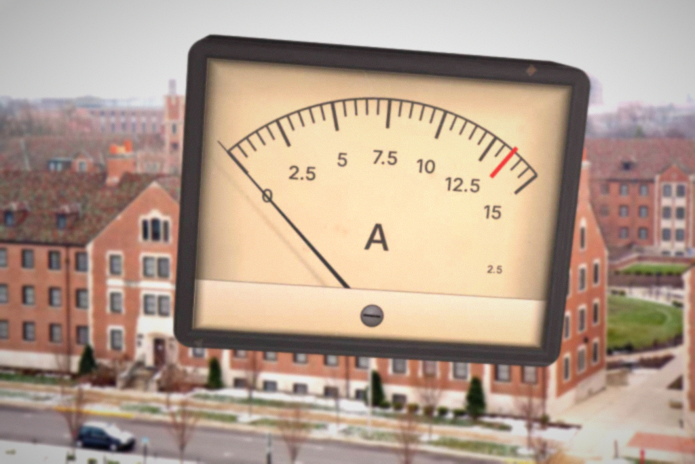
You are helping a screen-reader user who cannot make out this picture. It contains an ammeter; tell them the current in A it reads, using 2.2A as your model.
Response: 0A
